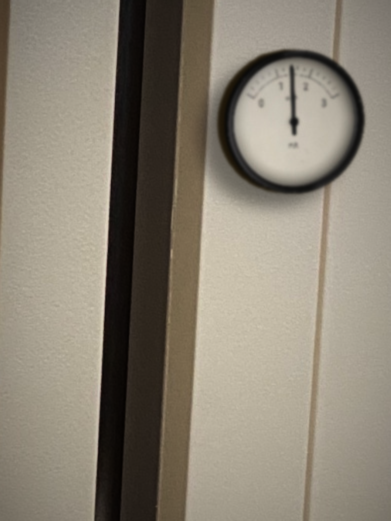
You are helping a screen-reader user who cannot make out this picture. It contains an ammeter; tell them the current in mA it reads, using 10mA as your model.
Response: 1.4mA
